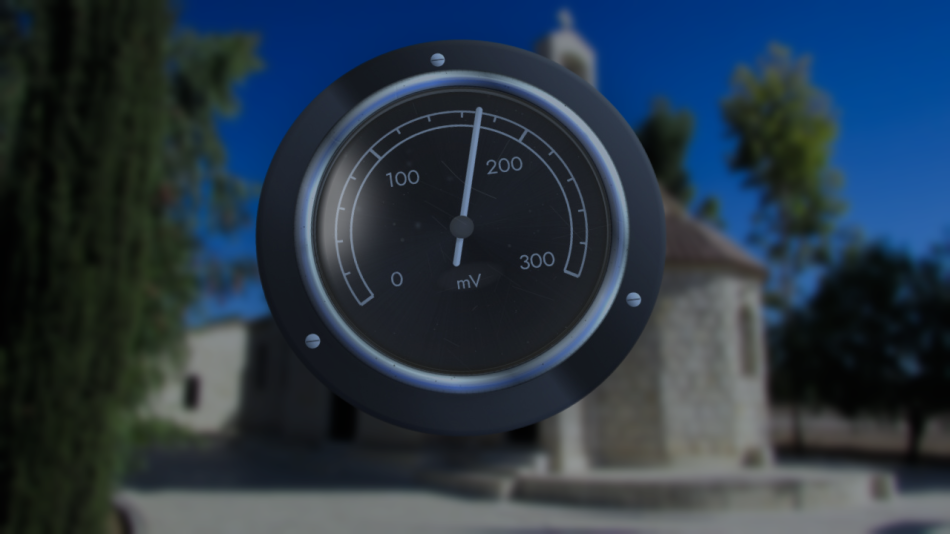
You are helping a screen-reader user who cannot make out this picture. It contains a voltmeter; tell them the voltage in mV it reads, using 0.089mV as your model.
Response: 170mV
